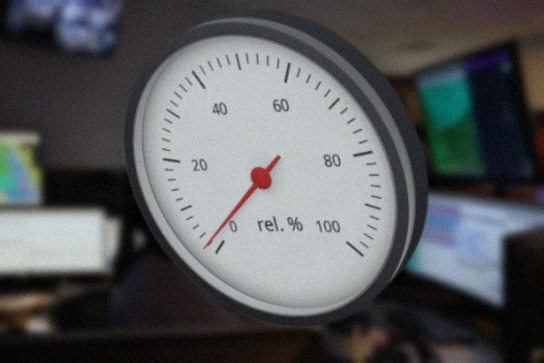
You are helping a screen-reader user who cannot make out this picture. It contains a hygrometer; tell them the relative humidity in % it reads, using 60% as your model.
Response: 2%
